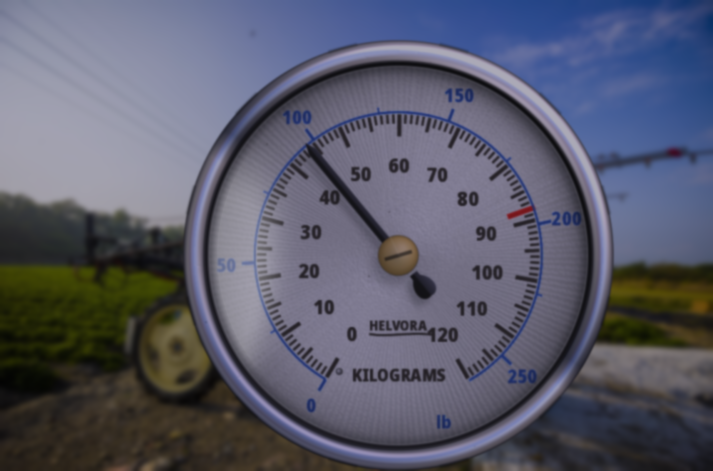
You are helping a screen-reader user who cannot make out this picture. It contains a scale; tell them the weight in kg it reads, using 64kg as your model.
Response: 44kg
